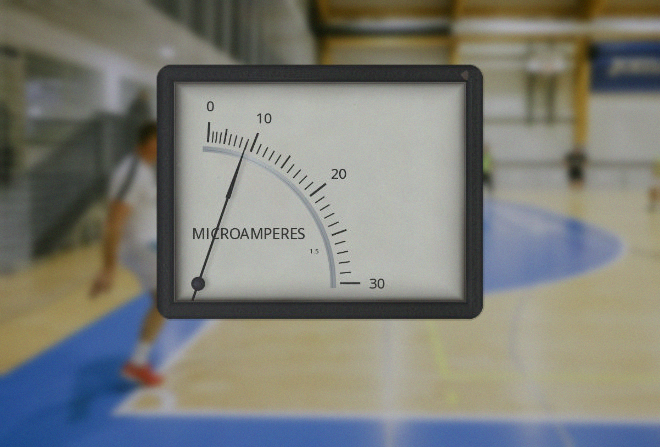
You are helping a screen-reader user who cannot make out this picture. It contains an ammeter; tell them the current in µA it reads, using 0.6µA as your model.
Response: 9µA
